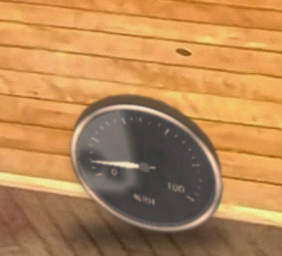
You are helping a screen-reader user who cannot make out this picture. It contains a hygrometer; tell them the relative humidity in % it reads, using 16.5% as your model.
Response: 8%
